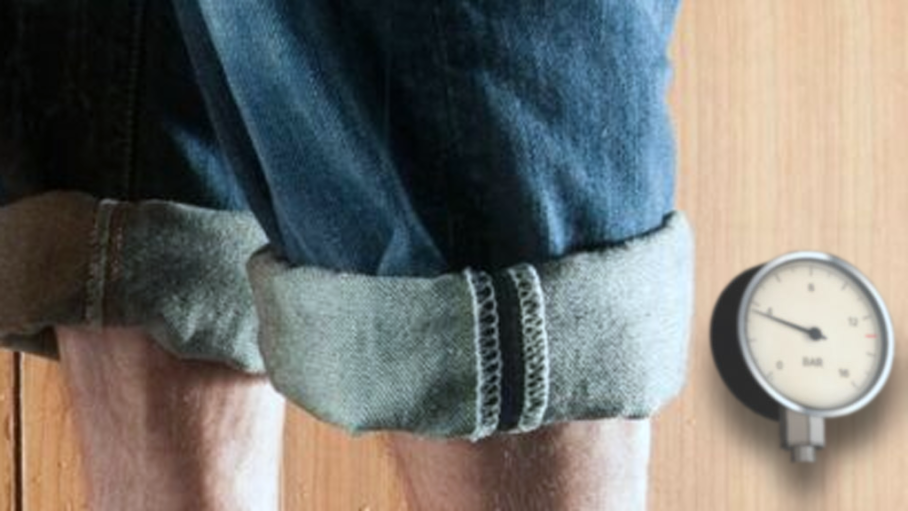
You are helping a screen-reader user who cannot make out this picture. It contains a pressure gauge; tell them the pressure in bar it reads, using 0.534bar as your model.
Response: 3.5bar
